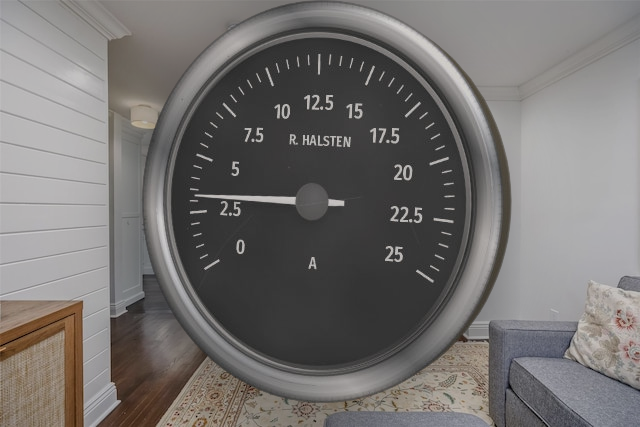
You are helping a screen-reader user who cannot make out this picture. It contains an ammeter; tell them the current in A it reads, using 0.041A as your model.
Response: 3.25A
